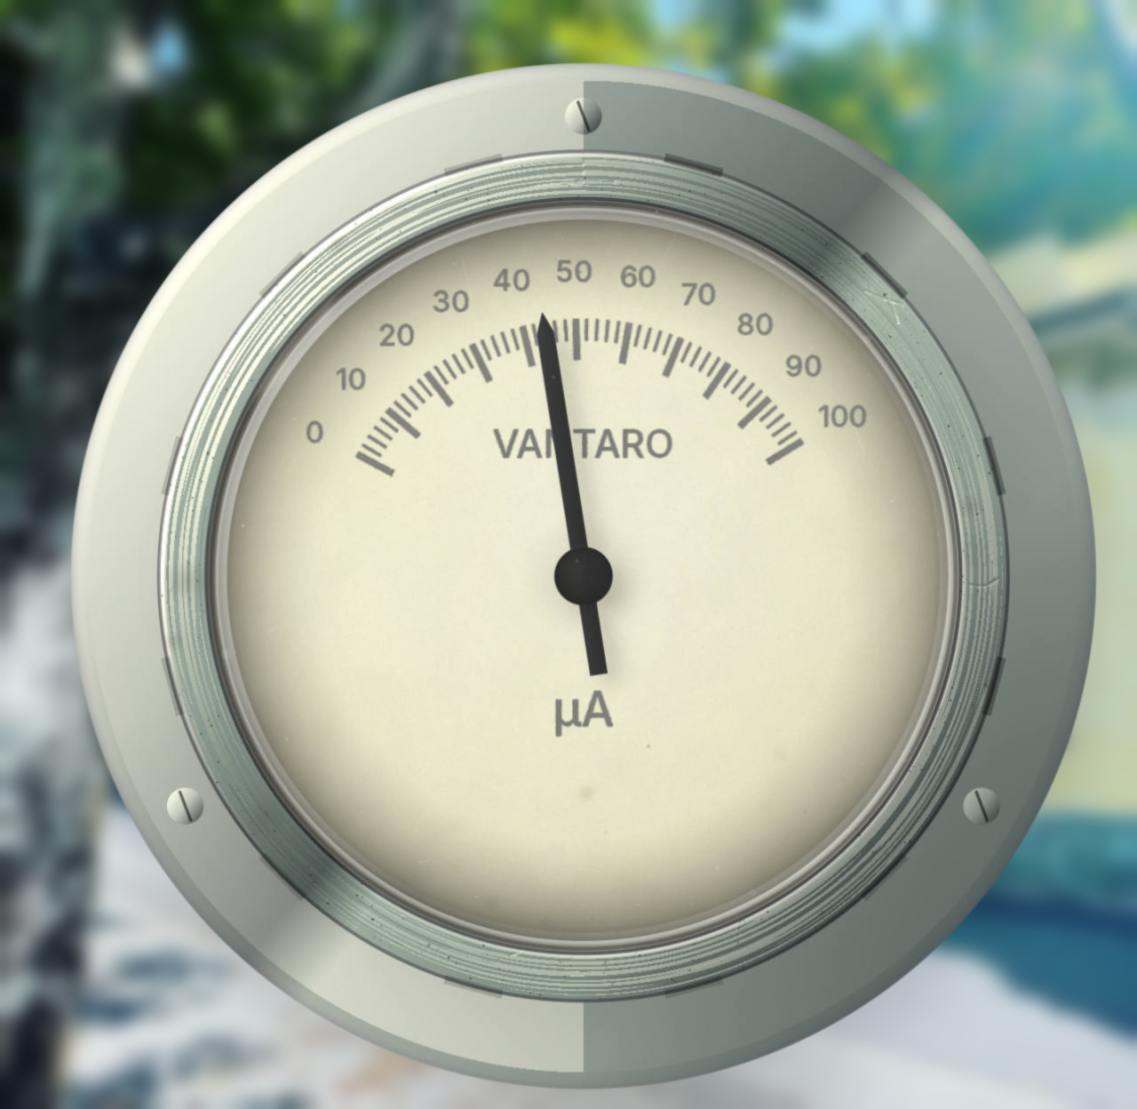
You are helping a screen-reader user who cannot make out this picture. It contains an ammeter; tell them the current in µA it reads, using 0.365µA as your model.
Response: 44µA
